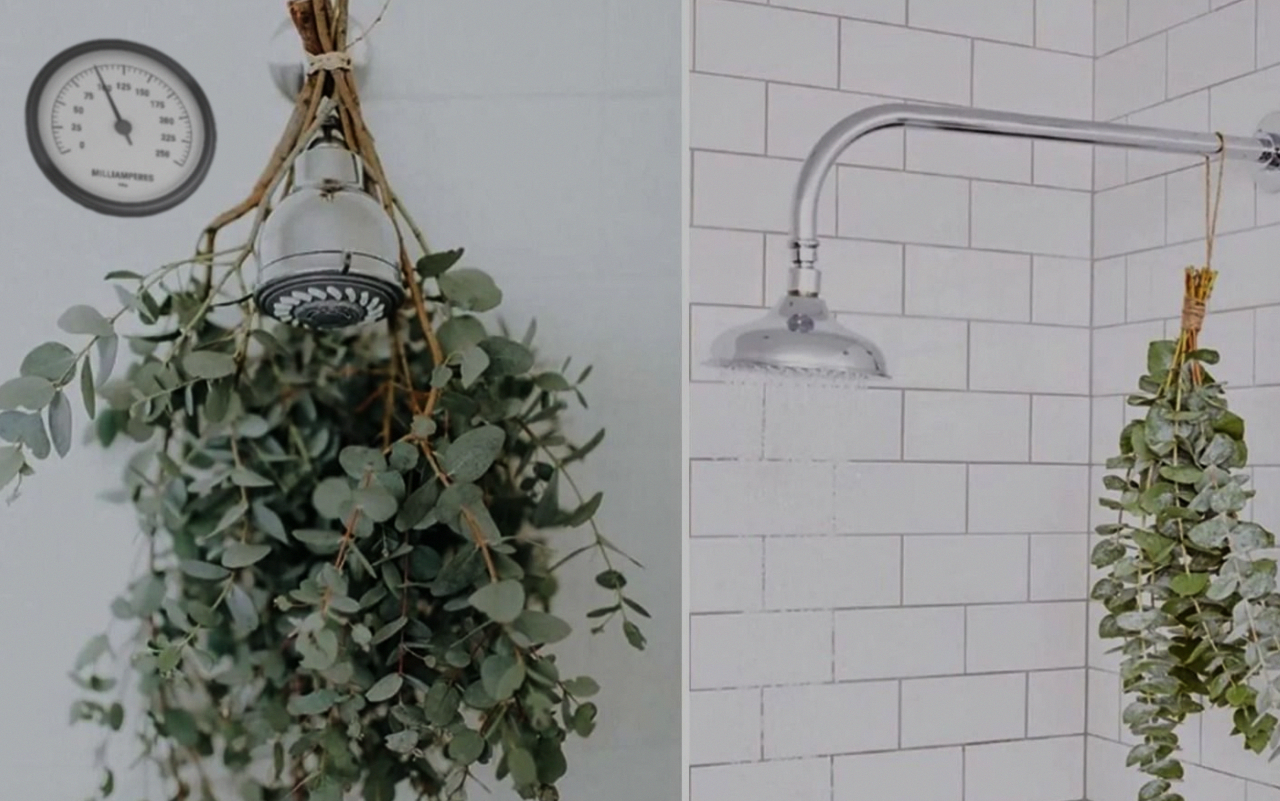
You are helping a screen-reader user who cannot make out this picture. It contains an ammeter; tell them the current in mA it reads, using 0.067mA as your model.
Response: 100mA
